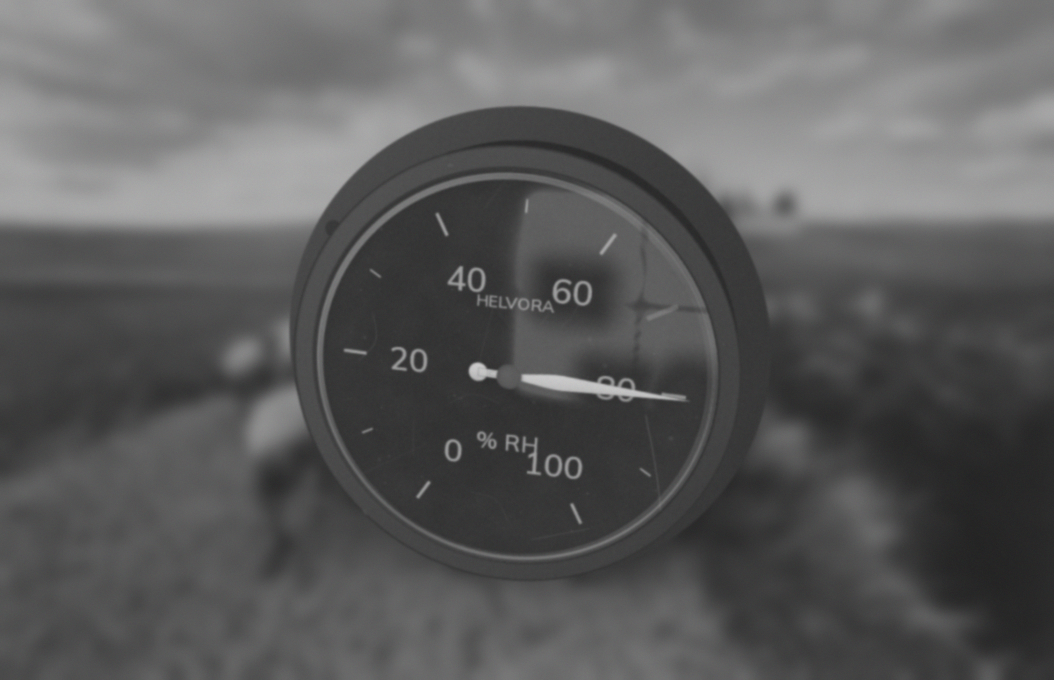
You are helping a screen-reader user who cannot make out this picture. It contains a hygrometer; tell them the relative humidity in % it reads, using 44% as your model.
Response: 80%
